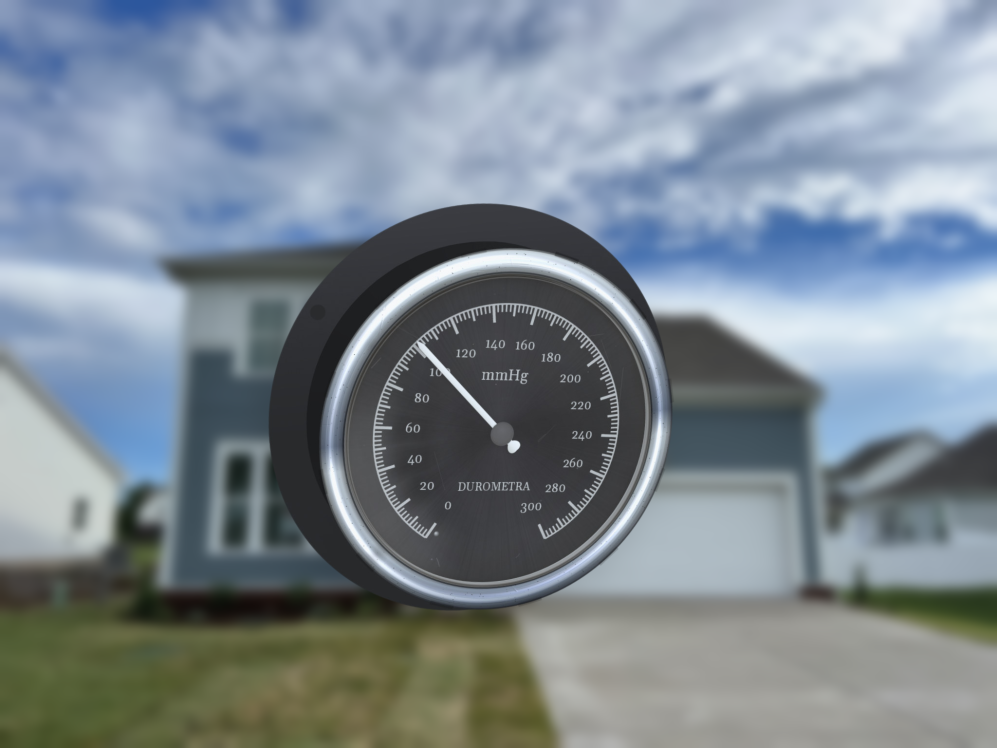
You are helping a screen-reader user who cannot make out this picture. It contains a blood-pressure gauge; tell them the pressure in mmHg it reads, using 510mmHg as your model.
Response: 102mmHg
